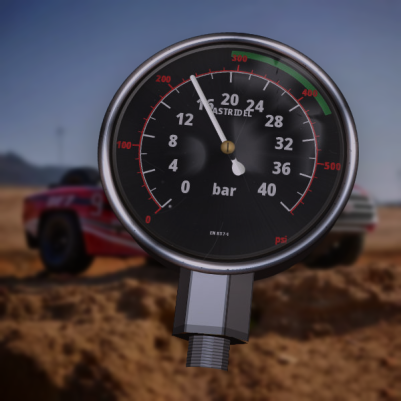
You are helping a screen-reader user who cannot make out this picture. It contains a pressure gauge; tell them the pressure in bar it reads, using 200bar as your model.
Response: 16bar
